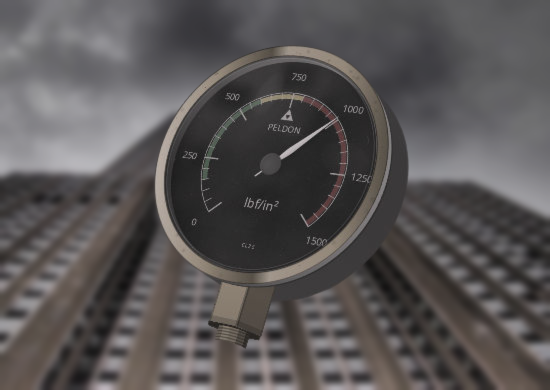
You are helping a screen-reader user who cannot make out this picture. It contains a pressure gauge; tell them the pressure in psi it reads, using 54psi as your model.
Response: 1000psi
